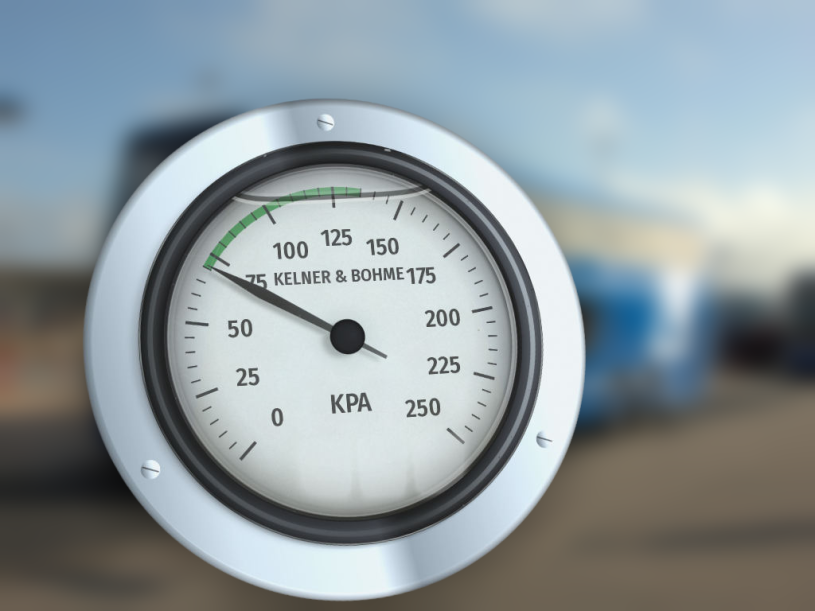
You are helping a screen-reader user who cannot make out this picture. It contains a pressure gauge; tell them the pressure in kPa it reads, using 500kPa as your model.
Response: 70kPa
